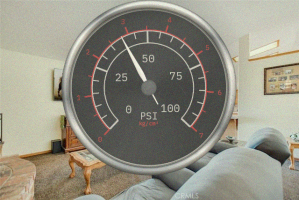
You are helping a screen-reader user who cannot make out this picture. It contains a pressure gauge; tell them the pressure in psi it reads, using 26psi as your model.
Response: 40psi
